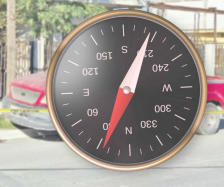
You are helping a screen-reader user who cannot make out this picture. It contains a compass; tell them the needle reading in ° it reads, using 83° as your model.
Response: 25°
